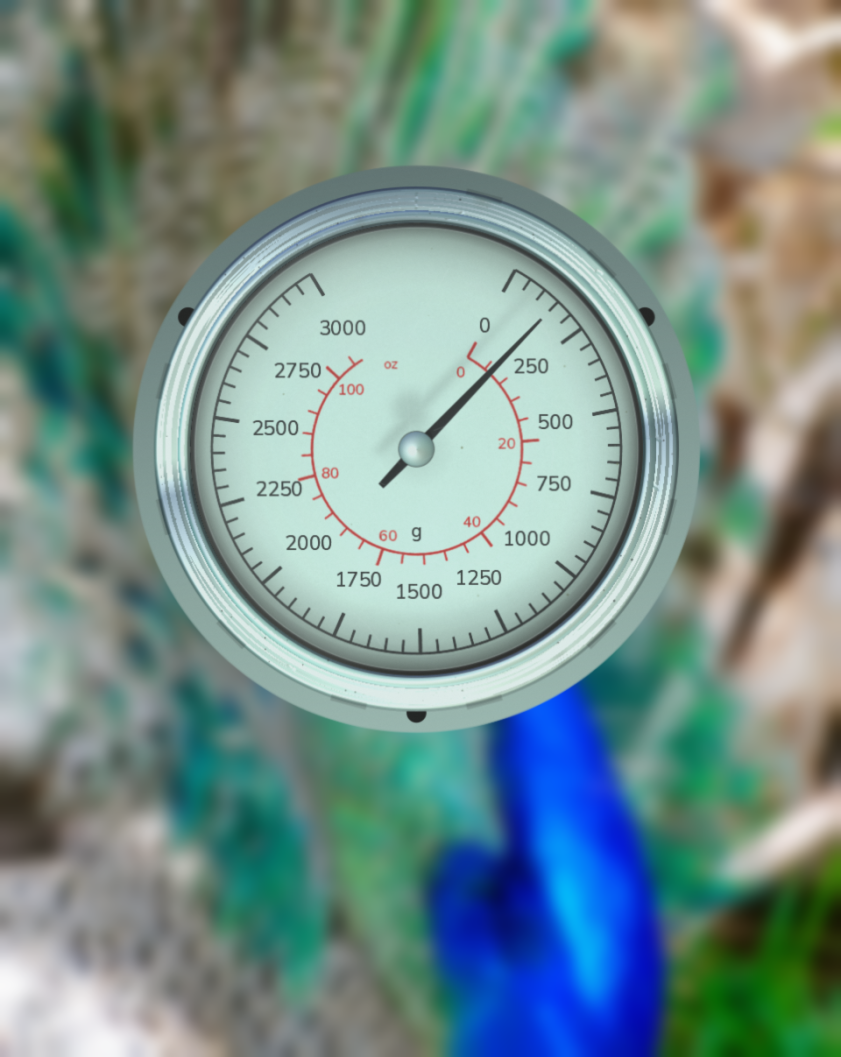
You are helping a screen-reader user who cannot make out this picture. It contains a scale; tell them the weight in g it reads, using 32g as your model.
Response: 150g
